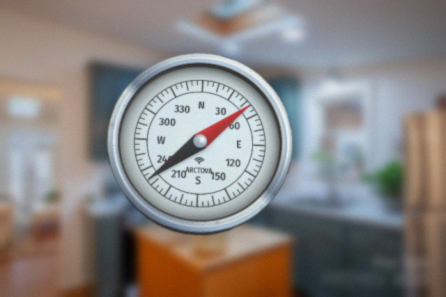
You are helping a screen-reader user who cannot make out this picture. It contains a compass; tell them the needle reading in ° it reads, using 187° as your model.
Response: 50°
